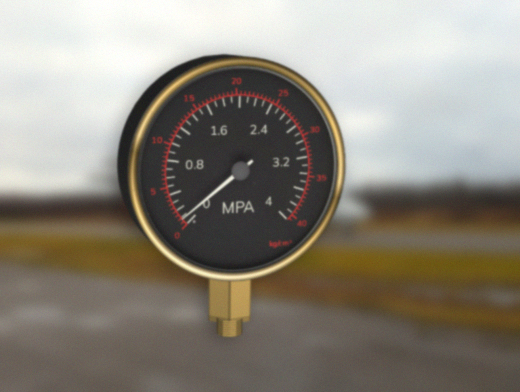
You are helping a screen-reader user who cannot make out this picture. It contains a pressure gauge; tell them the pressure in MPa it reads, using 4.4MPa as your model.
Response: 0.1MPa
